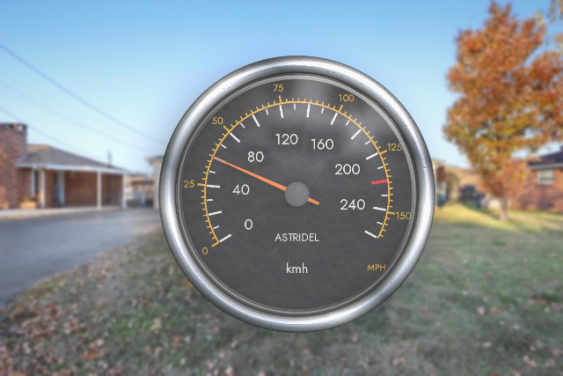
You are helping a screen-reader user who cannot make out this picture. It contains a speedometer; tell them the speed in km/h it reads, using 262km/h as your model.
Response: 60km/h
